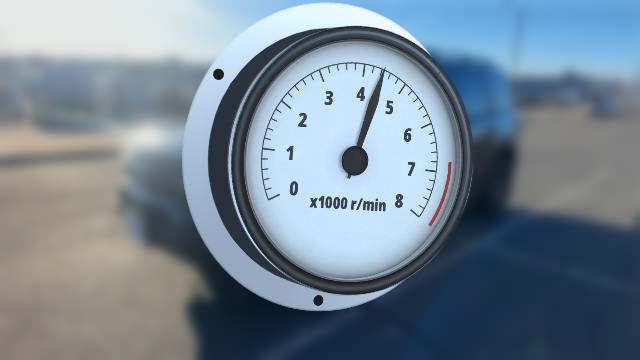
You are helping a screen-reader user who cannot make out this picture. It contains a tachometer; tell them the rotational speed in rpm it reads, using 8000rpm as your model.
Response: 4400rpm
